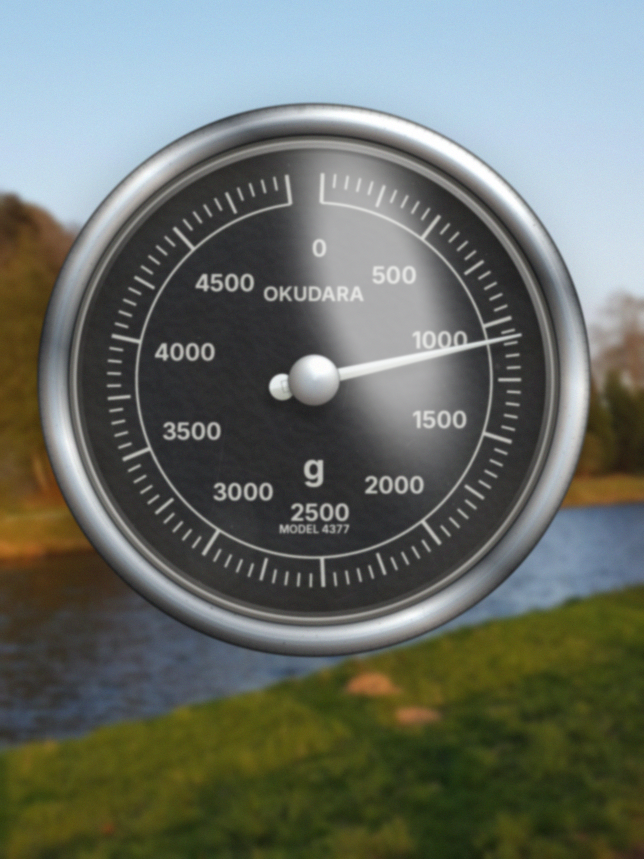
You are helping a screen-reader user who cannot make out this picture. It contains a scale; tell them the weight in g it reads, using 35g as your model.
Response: 1075g
